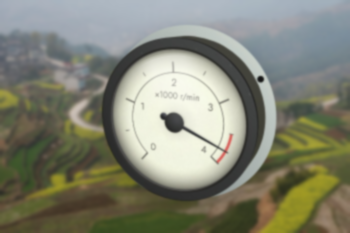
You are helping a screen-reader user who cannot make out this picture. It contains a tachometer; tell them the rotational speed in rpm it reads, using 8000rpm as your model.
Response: 3750rpm
